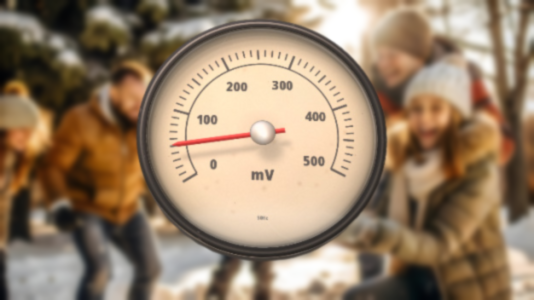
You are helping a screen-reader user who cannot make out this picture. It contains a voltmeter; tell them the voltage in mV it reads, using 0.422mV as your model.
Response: 50mV
